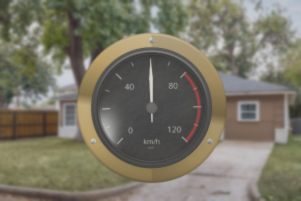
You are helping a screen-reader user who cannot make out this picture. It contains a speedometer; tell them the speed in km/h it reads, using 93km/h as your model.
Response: 60km/h
